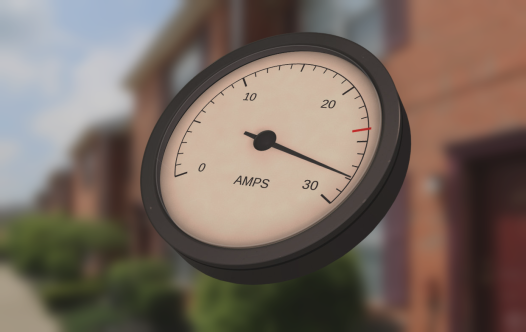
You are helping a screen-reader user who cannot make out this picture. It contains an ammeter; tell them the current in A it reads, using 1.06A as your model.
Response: 28A
